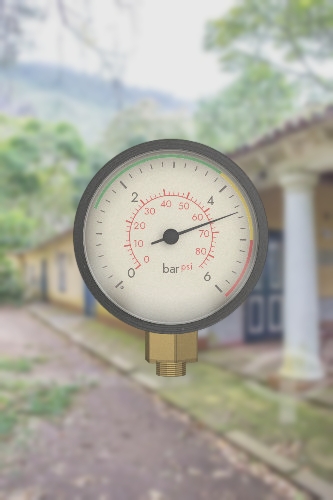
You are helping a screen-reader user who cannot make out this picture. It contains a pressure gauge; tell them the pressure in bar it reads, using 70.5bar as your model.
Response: 4.5bar
